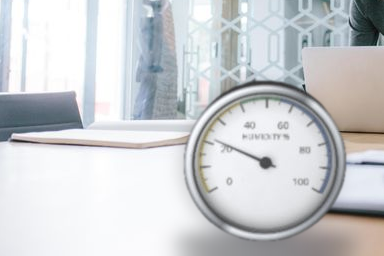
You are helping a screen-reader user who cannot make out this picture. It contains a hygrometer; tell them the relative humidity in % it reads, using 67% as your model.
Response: 22.5%
